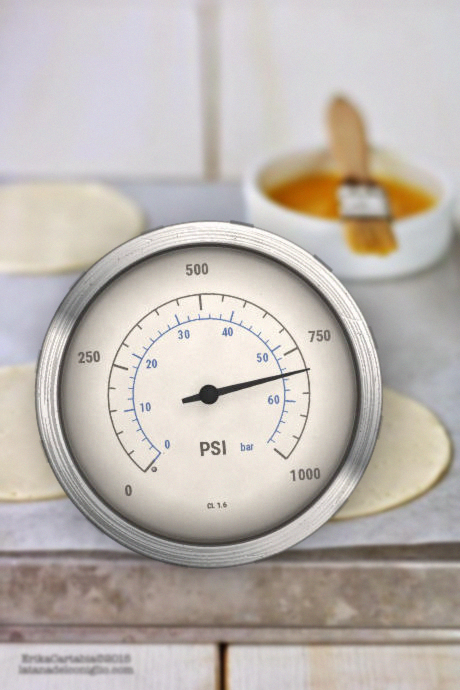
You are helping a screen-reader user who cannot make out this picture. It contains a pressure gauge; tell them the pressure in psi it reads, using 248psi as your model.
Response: 800psi
